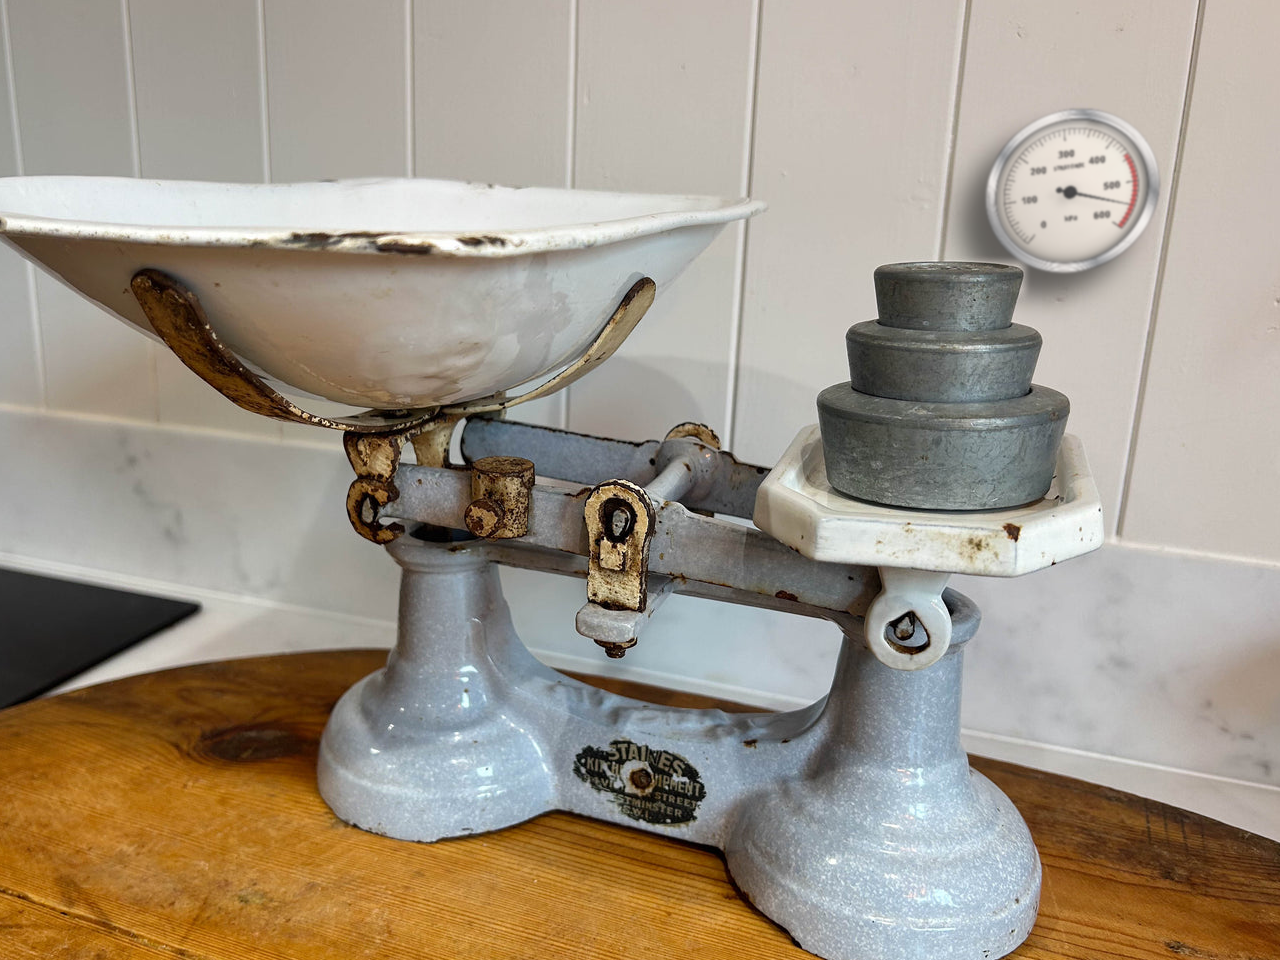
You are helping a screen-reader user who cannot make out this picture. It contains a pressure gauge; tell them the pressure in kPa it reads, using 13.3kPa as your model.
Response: 550kPa
